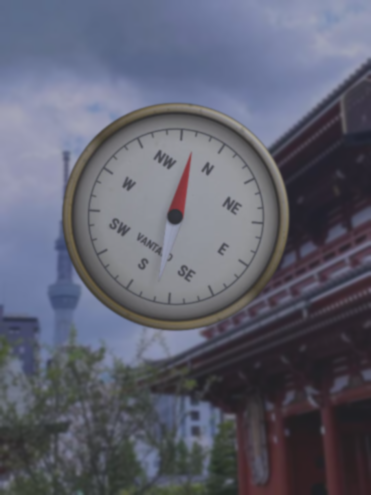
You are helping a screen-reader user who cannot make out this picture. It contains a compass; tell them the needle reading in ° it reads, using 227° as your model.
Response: 340°
